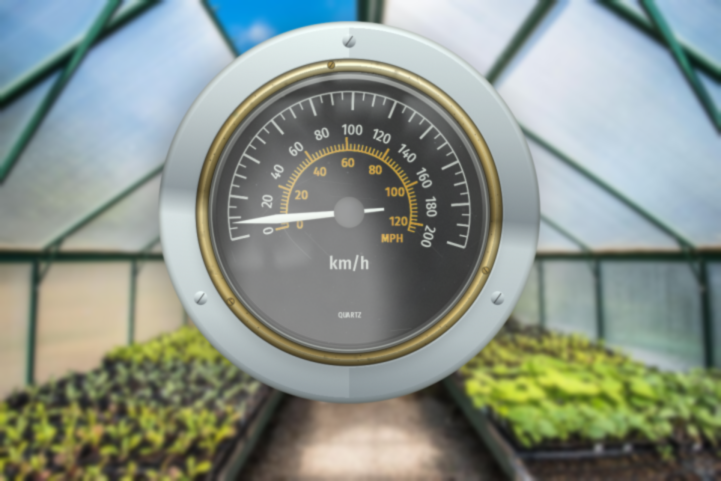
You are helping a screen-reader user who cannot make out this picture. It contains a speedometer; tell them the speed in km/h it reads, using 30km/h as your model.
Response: 7.5km/h
